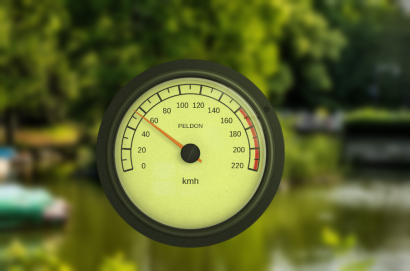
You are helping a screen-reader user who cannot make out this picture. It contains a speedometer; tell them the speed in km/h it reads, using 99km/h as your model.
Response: 55km/h
